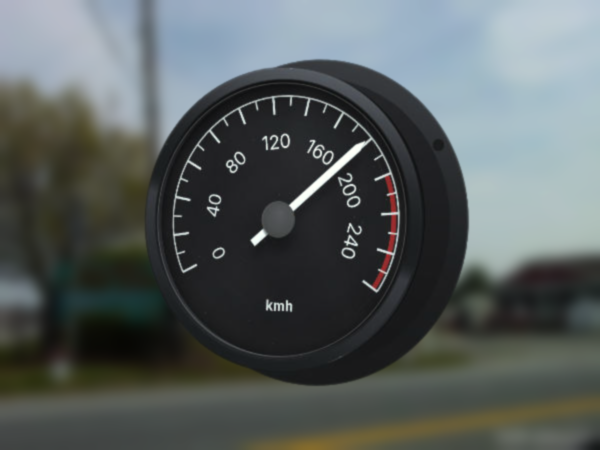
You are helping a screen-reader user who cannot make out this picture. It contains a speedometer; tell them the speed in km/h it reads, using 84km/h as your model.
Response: 180km/h
